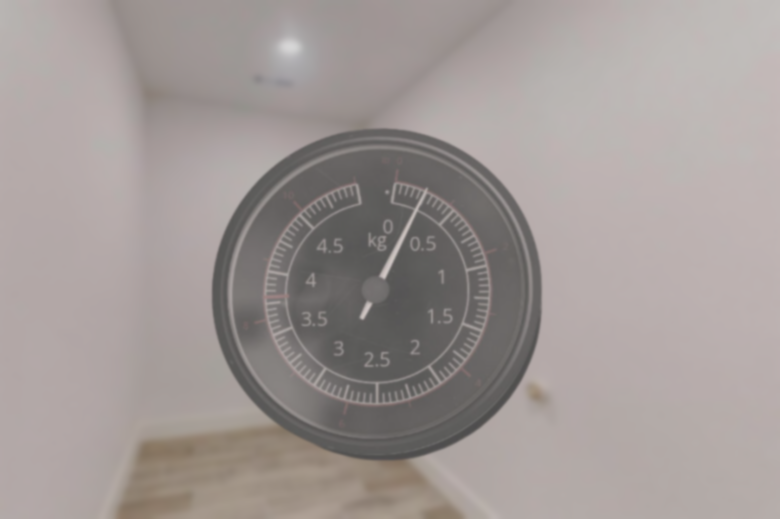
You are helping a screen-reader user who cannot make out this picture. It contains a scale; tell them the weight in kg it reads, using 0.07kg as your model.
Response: 0.25kg
